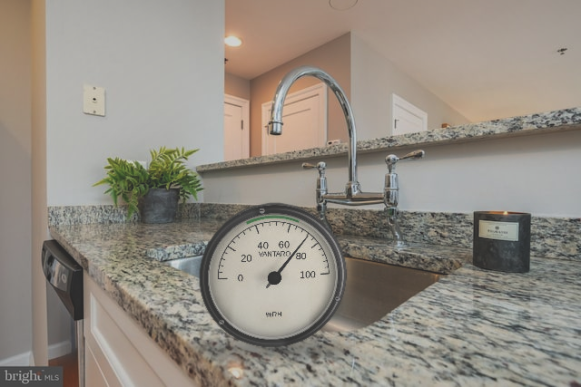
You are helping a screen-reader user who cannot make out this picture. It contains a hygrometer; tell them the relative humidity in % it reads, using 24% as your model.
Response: 72%
